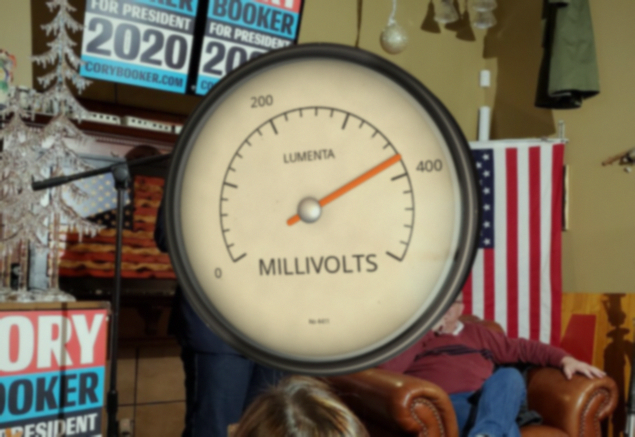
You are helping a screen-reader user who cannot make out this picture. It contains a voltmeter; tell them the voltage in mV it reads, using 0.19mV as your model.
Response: 380mV
